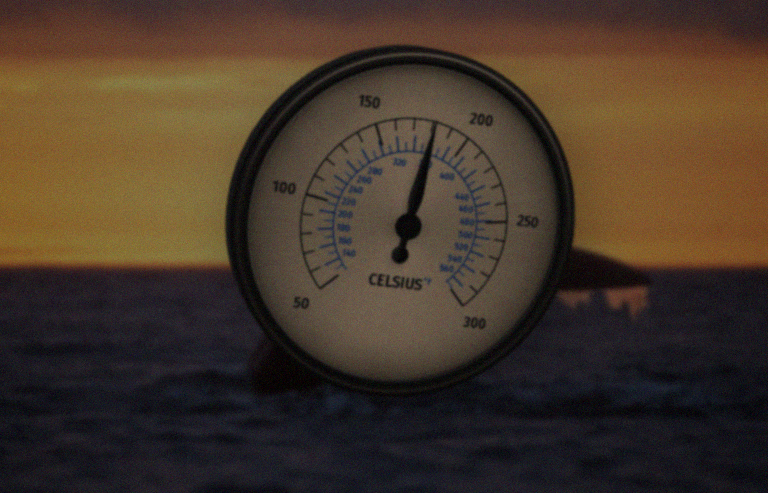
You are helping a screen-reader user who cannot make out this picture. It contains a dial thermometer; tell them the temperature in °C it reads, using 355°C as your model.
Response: 180°C
